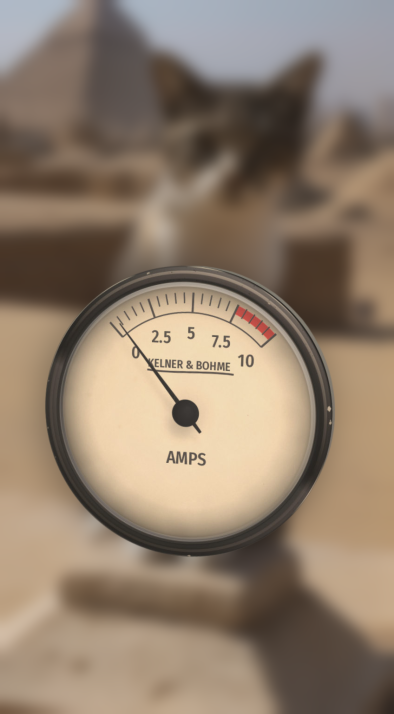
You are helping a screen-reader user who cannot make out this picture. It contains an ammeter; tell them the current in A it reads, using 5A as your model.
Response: 0.5A
